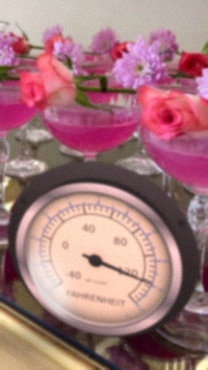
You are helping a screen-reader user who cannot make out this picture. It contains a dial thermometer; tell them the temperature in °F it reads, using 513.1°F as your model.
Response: 120°F
